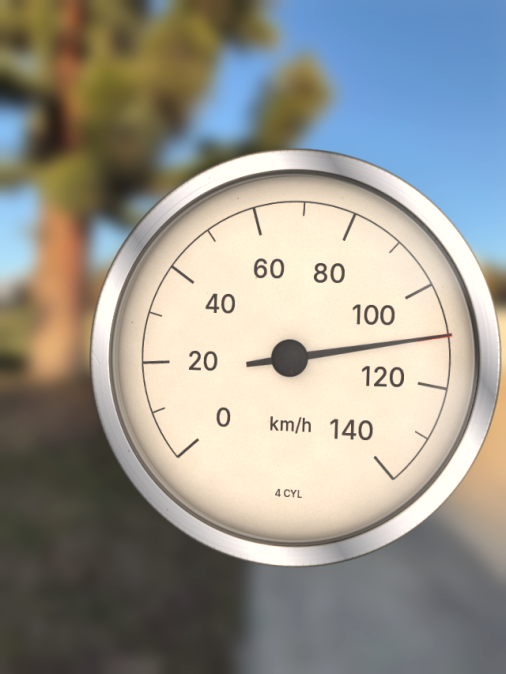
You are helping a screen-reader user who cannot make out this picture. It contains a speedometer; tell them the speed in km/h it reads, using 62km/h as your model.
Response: 110km/h
